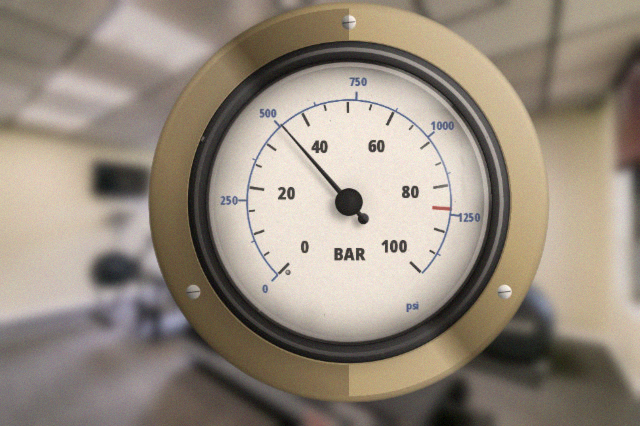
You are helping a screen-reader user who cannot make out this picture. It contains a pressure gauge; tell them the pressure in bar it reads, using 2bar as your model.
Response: 35bar
